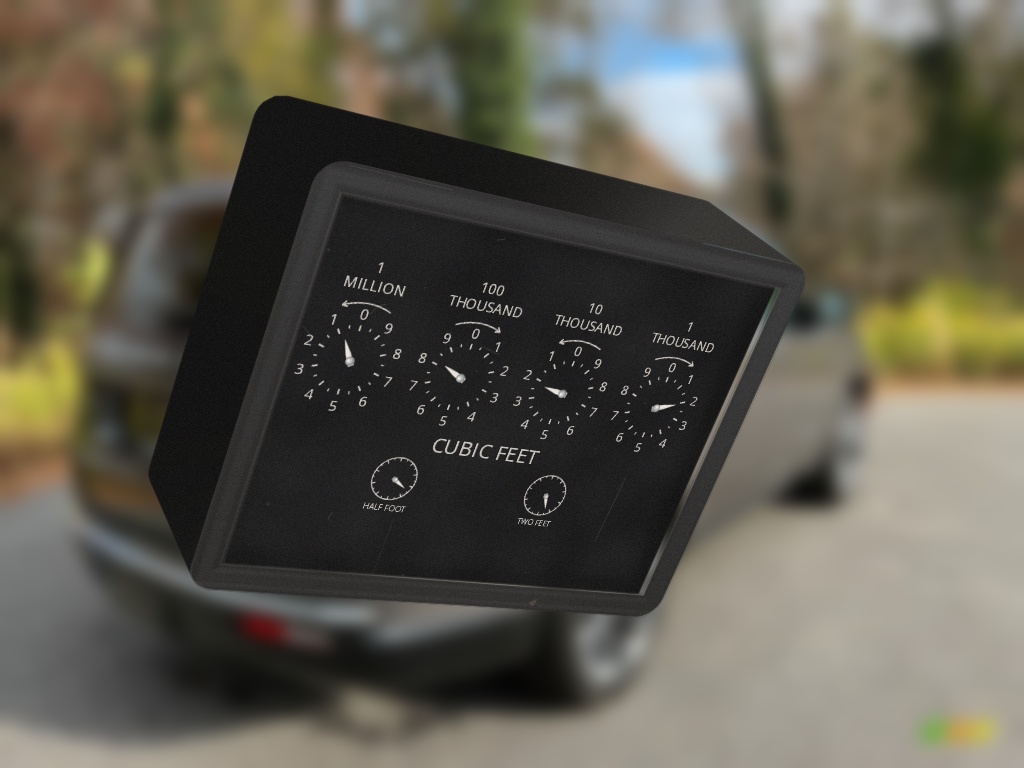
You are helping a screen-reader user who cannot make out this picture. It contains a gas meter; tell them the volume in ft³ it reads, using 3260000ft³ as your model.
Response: 82200ft³
